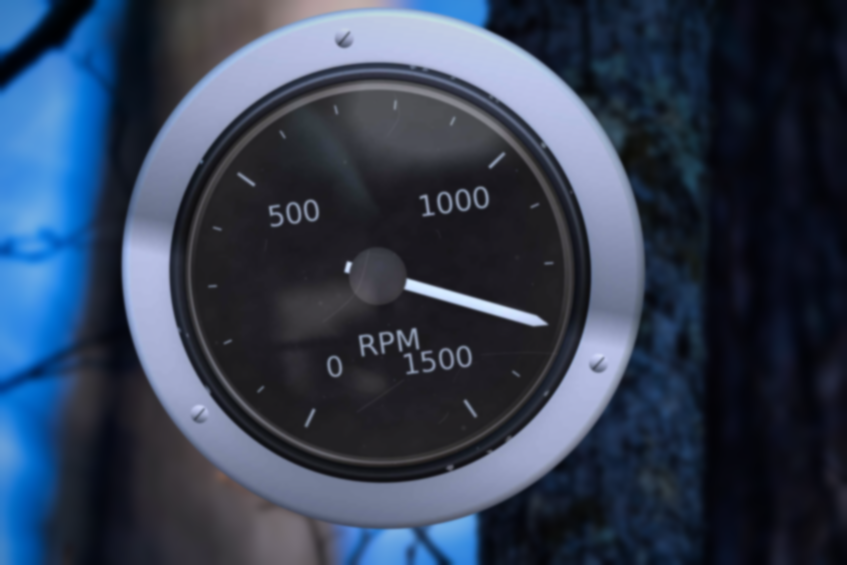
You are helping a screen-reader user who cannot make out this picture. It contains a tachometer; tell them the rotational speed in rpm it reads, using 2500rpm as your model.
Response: 1300rpm
